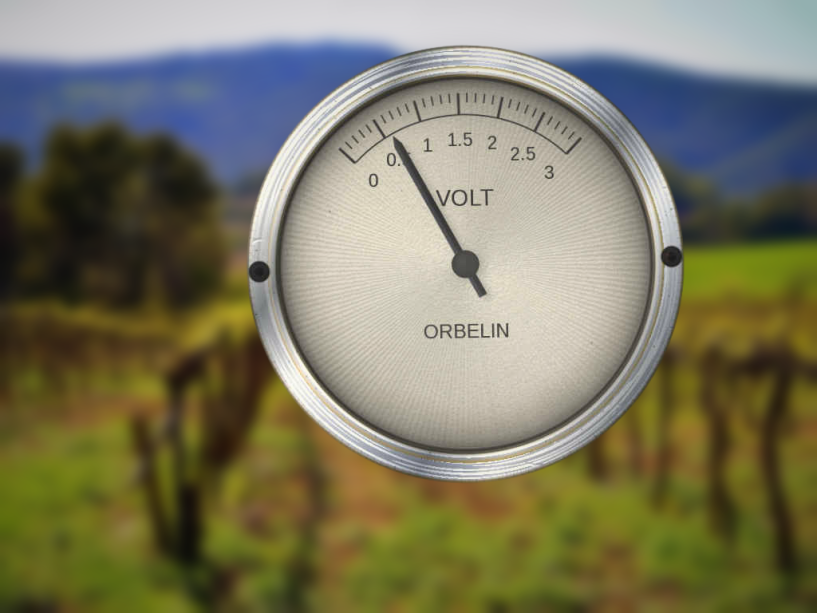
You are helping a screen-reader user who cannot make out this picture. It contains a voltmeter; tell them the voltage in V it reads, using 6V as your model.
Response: 0.6V
